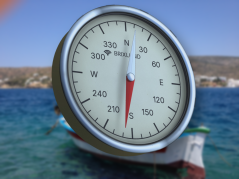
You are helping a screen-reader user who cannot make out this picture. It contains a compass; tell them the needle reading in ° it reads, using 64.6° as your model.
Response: 190°
